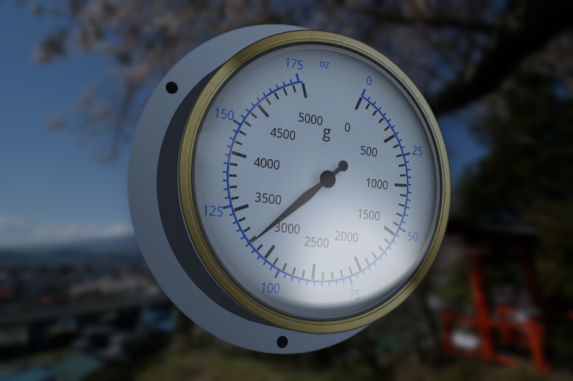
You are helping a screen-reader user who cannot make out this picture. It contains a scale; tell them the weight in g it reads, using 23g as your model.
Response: 3200g
